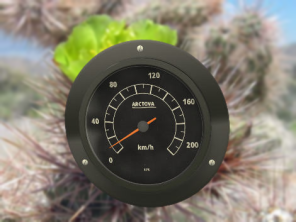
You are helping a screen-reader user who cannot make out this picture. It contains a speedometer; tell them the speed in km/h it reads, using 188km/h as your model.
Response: 10km/h
